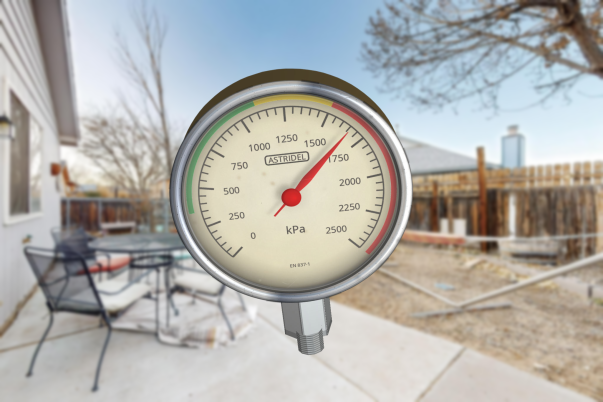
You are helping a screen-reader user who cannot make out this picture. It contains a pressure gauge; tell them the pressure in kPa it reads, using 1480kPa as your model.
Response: 1650kPa
